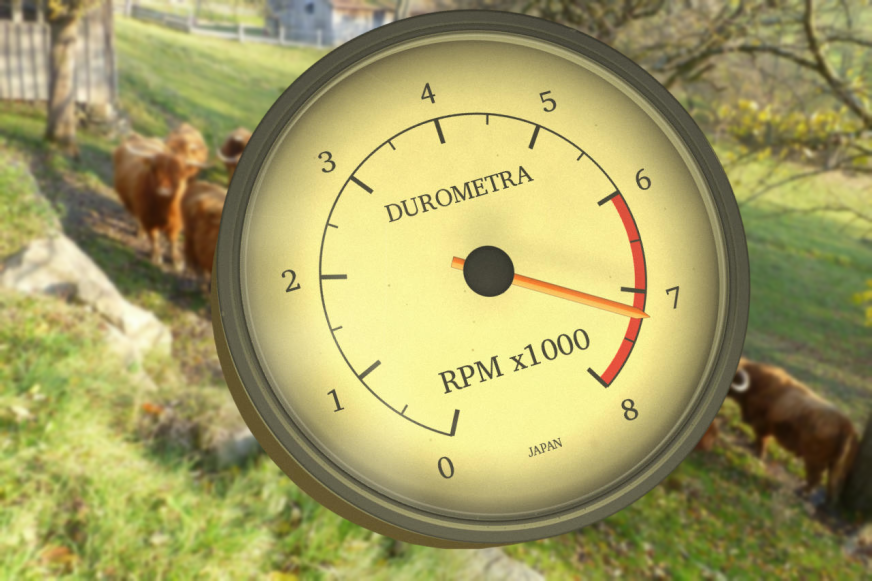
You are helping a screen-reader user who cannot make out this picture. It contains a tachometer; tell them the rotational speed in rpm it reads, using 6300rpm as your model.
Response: 7250rpm
